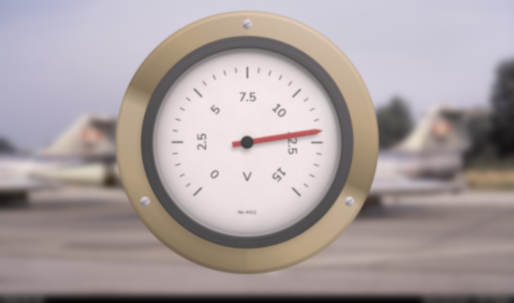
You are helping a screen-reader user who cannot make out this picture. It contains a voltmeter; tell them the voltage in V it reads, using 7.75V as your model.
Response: 12V
